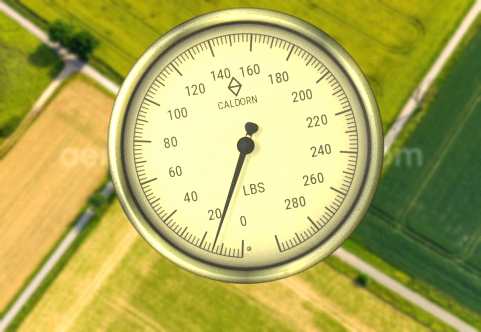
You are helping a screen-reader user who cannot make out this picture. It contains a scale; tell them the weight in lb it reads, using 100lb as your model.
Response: 14lb
